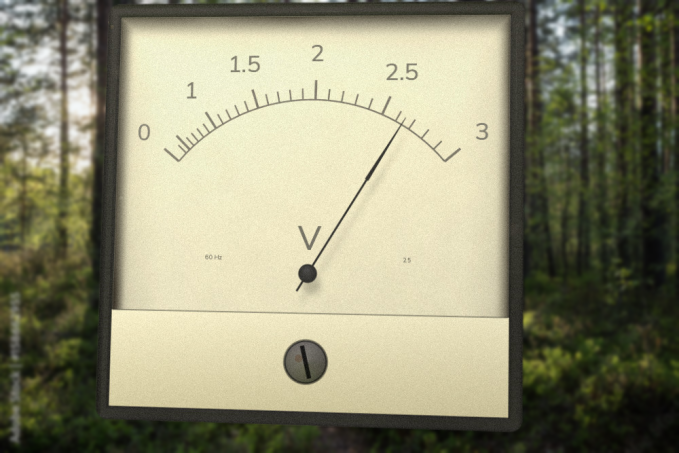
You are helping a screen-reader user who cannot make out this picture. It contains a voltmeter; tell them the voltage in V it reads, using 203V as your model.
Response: 2.65V
